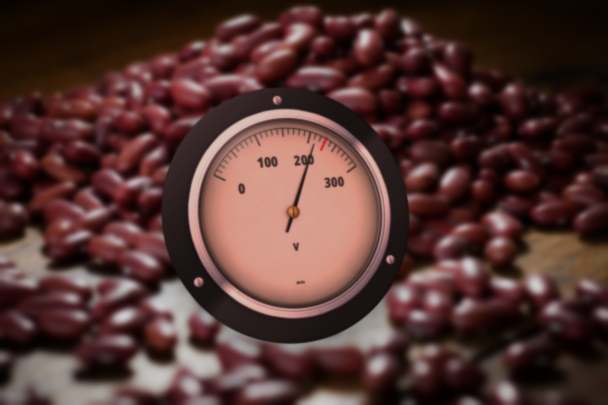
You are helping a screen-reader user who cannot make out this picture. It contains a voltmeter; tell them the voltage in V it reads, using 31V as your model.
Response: 210V
